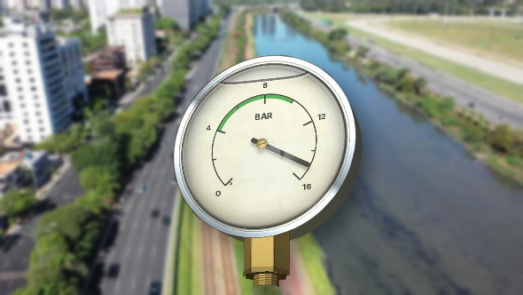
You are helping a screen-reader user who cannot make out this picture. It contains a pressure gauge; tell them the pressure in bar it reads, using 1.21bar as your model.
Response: 15bar
